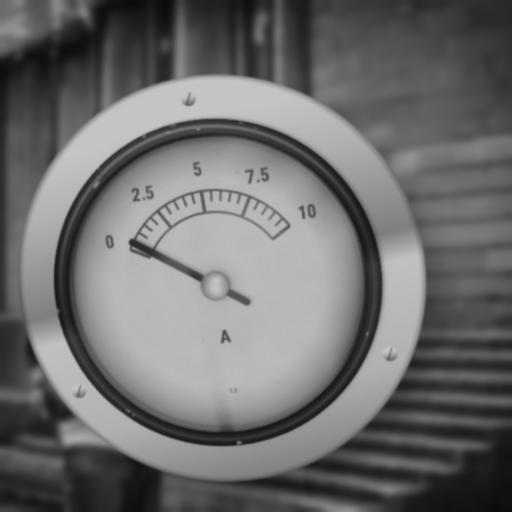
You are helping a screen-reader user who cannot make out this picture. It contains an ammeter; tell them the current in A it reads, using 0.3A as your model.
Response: 0.5A
